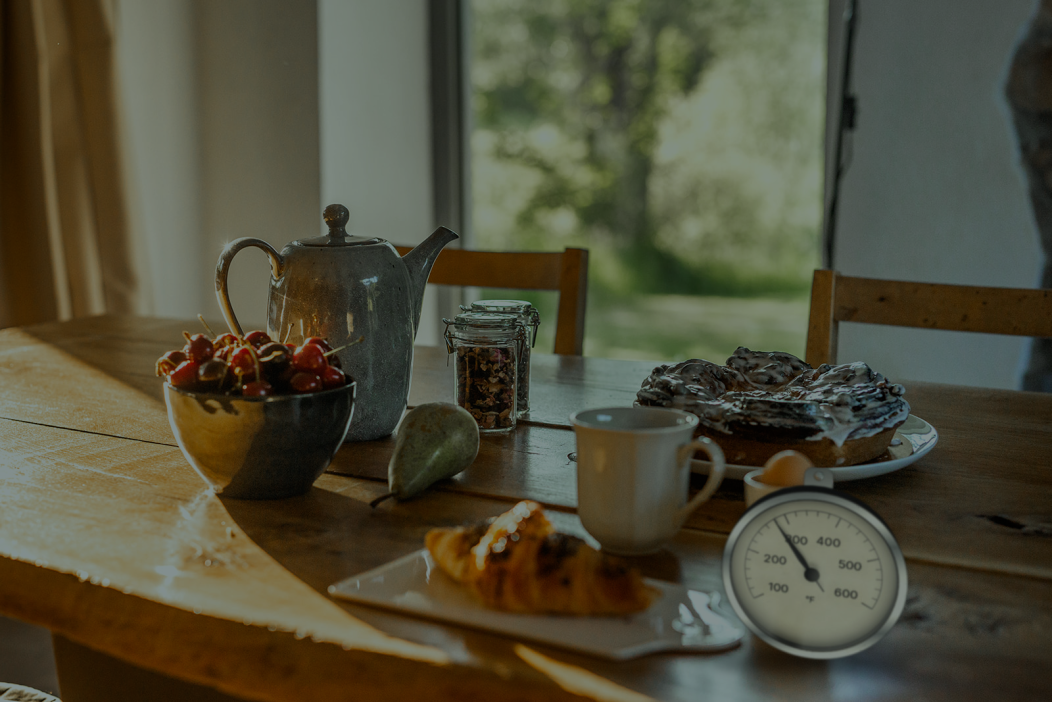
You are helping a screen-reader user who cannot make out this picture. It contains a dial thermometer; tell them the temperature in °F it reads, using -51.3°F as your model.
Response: 280°F
